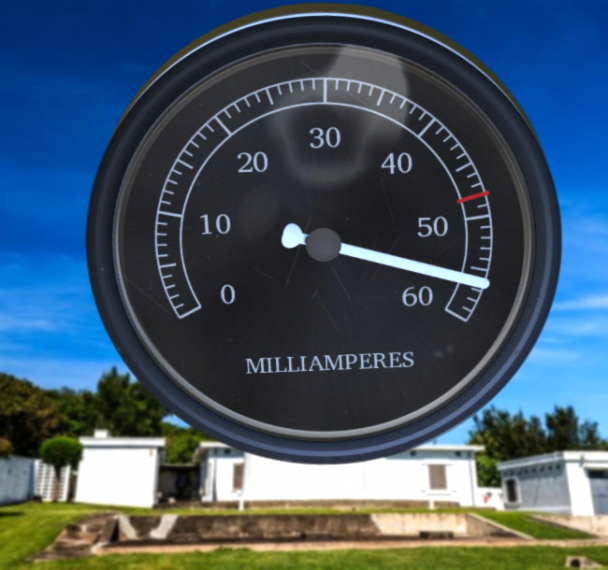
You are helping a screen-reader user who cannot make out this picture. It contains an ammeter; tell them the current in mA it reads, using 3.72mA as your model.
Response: 56mA
